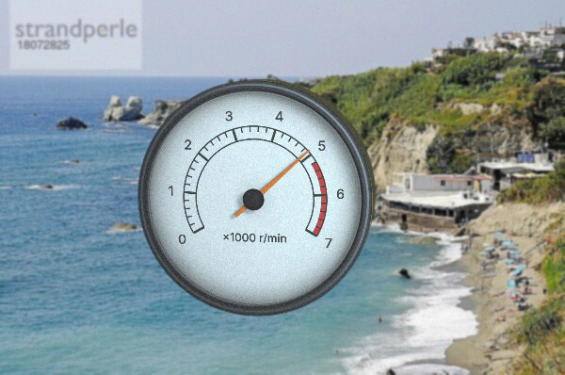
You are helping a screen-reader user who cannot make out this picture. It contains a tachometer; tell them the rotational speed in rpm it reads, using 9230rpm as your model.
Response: 4900rpm
